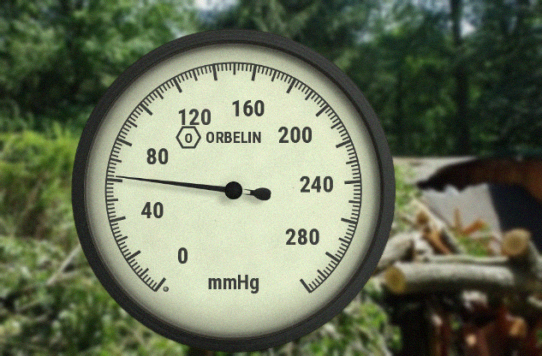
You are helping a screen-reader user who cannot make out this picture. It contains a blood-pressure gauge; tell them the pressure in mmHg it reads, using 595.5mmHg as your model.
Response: 62mmHg
